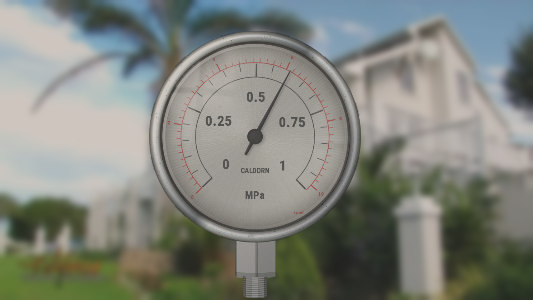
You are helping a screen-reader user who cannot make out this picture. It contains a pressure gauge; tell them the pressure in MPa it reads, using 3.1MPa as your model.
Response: 0.6MPa
